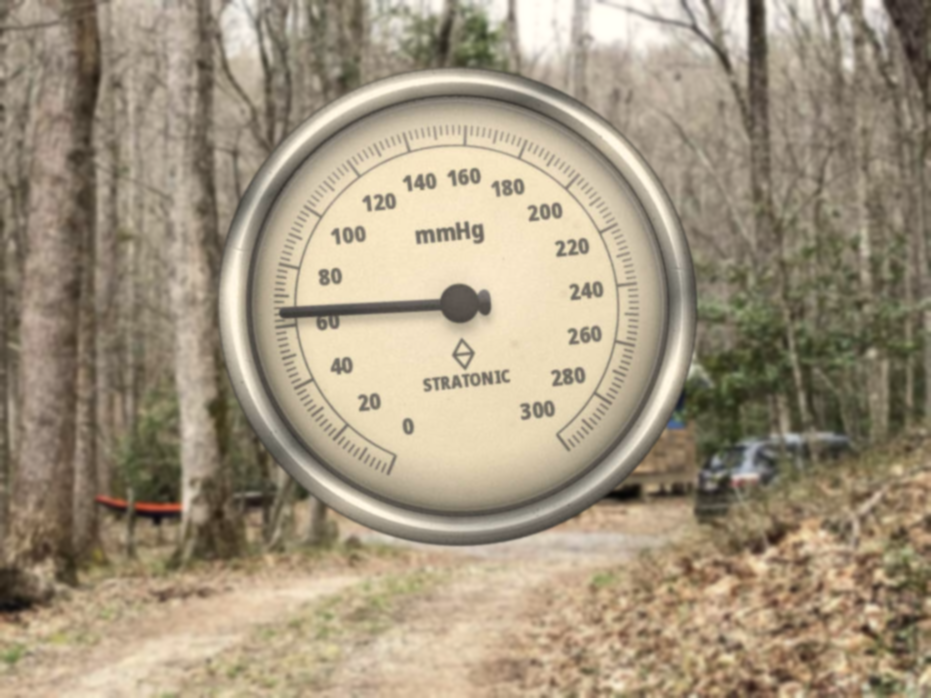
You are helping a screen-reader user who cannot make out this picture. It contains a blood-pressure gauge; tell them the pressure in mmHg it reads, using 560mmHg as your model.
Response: 64mmHg
